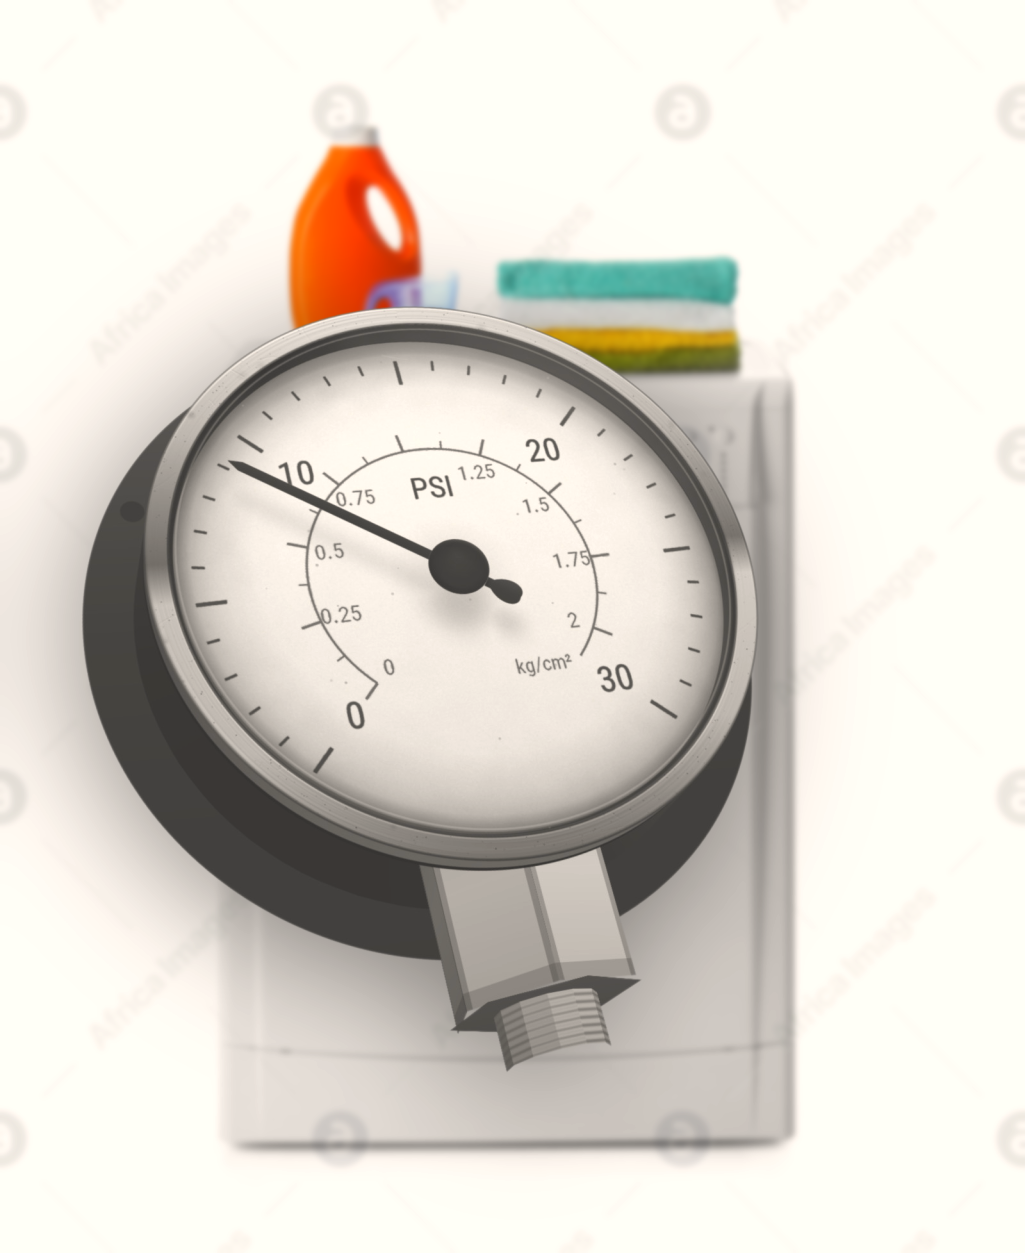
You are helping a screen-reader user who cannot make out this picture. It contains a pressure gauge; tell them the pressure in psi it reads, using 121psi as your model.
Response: 9psi
